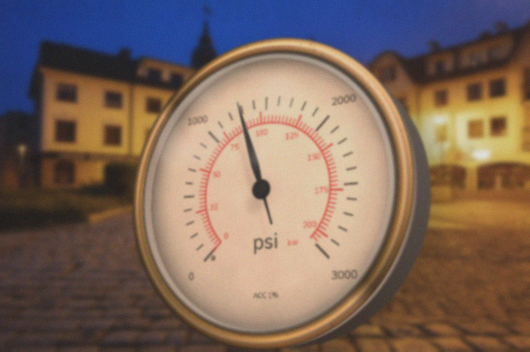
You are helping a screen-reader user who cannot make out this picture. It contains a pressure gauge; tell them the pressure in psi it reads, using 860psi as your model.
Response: 1300psi
